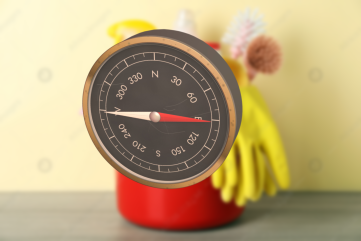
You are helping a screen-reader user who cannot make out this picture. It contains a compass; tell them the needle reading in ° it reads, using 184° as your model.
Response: 90°
